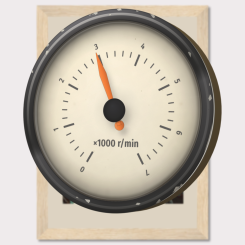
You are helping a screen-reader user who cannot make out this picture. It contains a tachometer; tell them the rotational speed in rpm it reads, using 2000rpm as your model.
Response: 3000rpm
